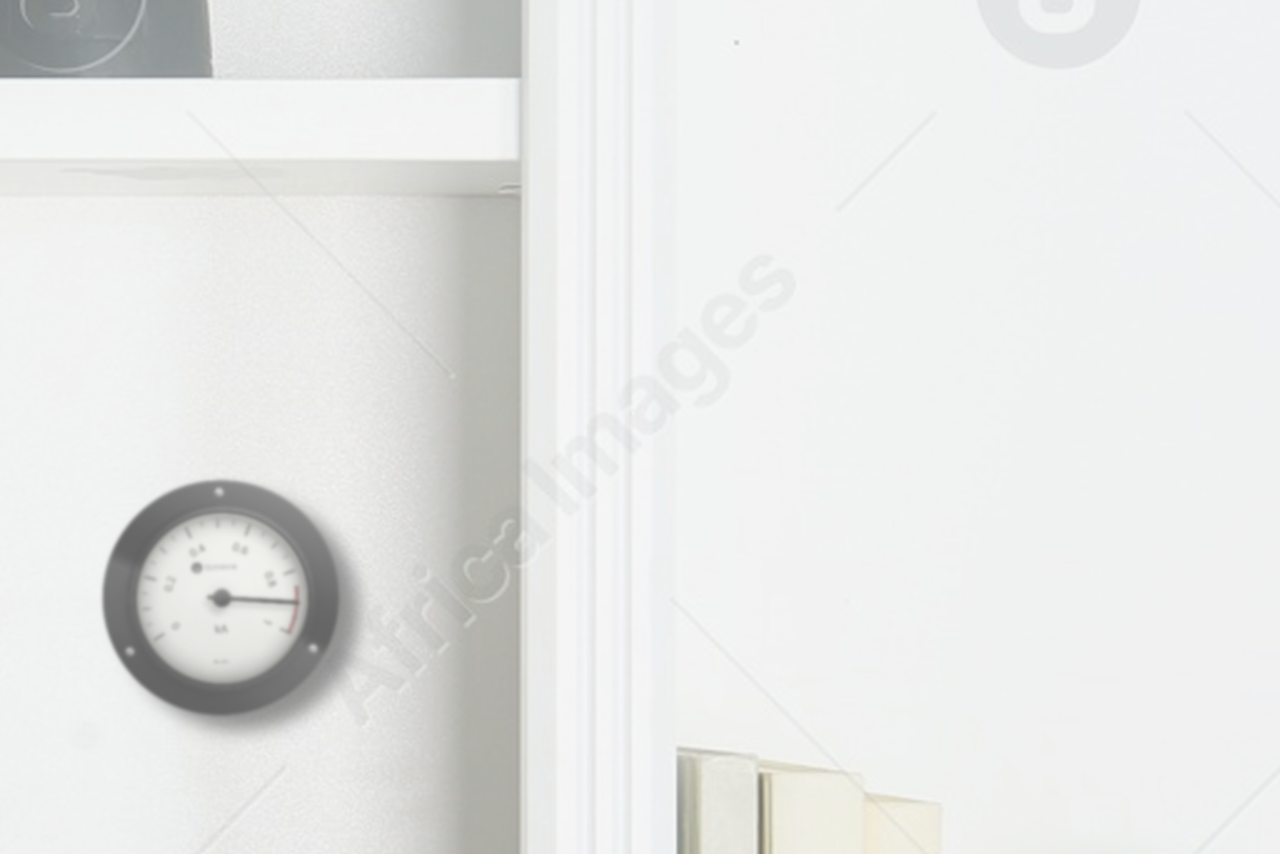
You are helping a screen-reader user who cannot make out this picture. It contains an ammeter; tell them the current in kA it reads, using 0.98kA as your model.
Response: 0.9kA
